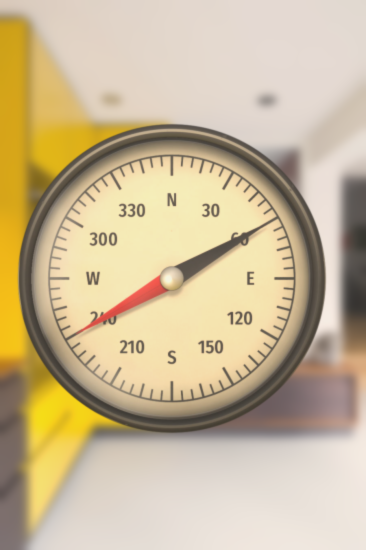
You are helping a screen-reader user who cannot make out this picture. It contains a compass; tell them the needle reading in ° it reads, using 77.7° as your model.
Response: 240°
